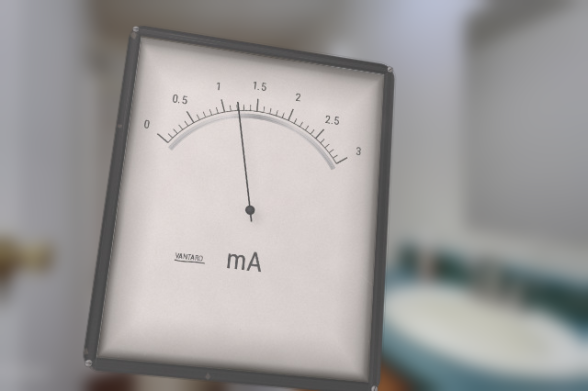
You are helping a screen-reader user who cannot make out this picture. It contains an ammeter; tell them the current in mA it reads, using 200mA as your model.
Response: 1.2mA
